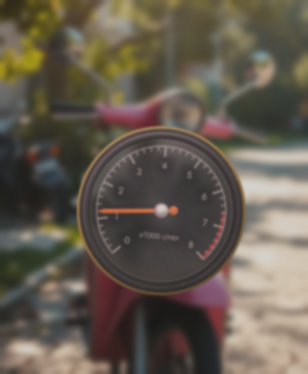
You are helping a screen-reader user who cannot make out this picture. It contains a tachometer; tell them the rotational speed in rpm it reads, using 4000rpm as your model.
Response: 1200rpm
